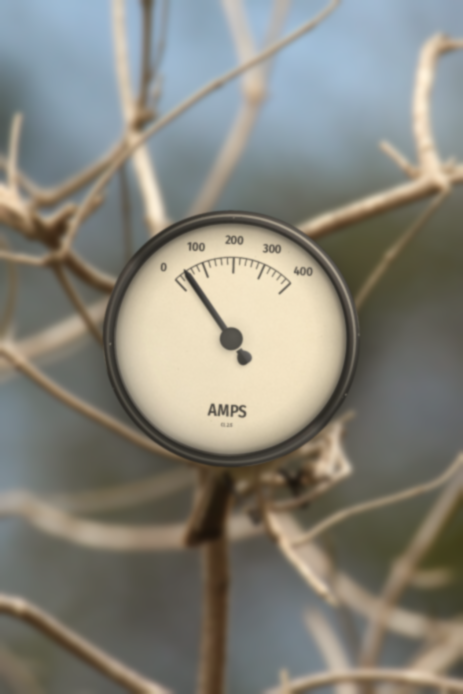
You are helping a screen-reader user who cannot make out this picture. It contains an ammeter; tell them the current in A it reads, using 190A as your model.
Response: 40A
